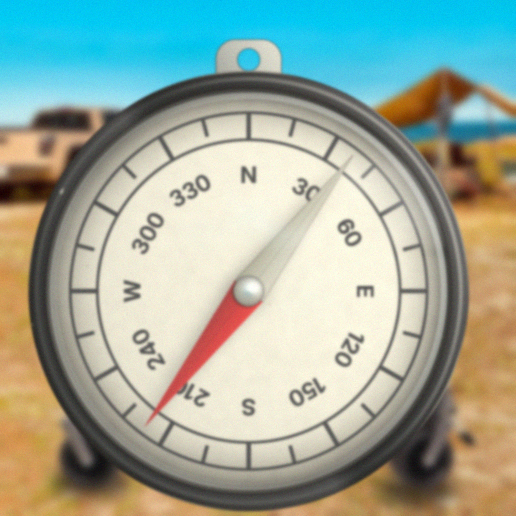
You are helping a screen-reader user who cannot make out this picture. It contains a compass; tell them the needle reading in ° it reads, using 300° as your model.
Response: 217.5°
